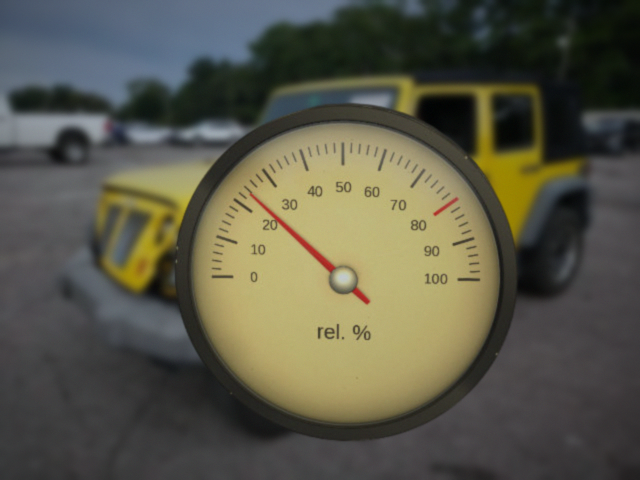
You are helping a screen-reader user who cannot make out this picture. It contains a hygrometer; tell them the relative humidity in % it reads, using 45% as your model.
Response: 24%
